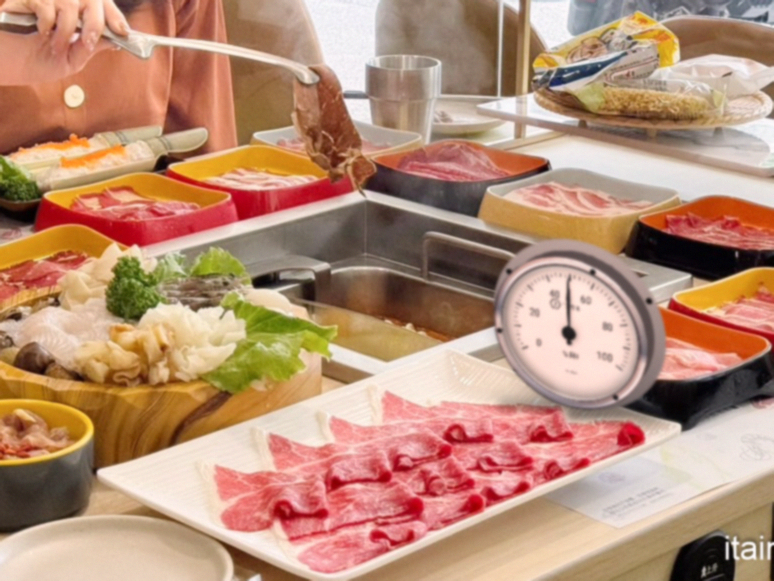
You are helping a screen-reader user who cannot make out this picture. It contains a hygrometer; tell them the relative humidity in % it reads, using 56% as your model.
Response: 50%
